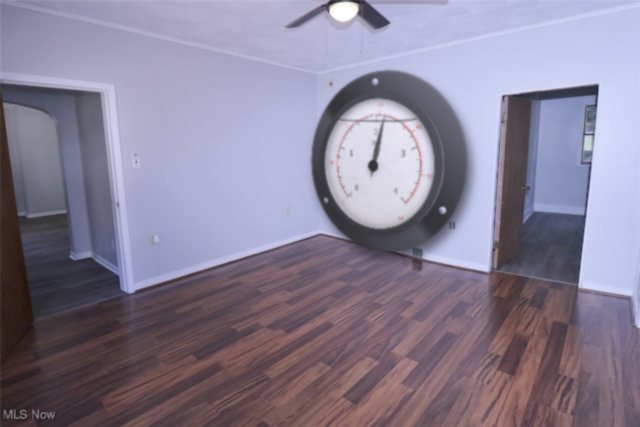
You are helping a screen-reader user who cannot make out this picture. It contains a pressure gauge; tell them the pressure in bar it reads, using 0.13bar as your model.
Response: 2.2bar
